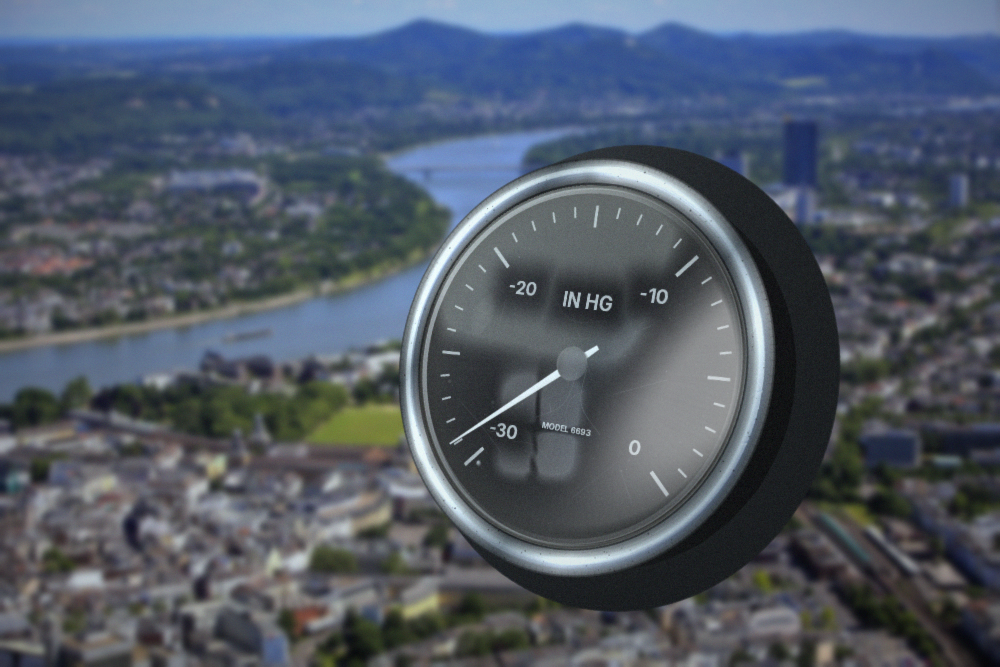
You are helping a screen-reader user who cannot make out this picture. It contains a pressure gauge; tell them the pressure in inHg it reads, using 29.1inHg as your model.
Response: -29inHg
